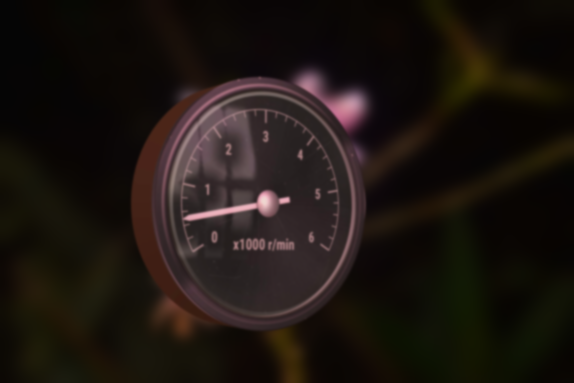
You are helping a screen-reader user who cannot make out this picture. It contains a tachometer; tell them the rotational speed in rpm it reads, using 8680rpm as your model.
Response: 500rpm
